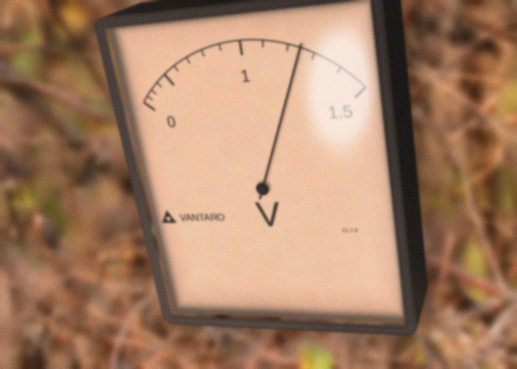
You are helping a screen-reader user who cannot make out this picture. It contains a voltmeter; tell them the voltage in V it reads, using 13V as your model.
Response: 1.25V
